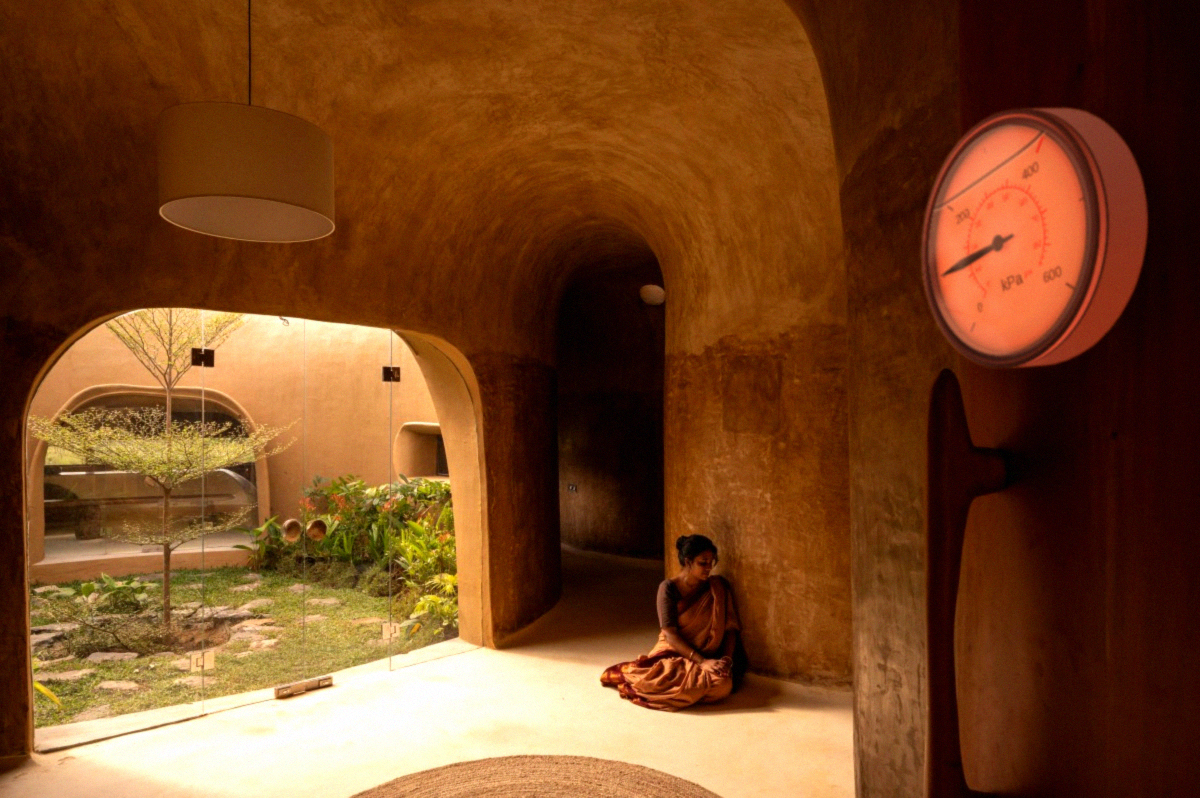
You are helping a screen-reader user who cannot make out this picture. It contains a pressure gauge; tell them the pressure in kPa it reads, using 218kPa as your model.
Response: 100kPa
